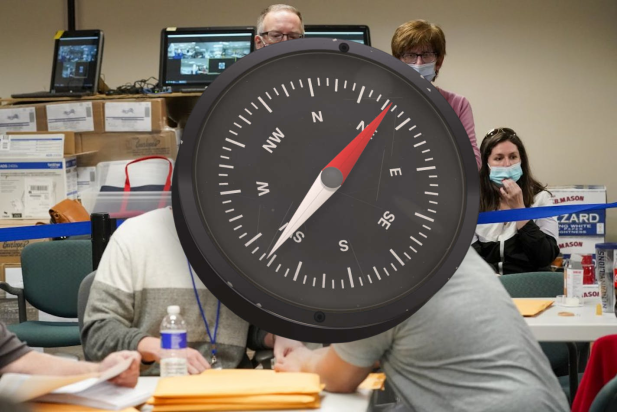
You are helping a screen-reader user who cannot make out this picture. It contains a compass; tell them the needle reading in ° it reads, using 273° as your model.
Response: 47.5°
